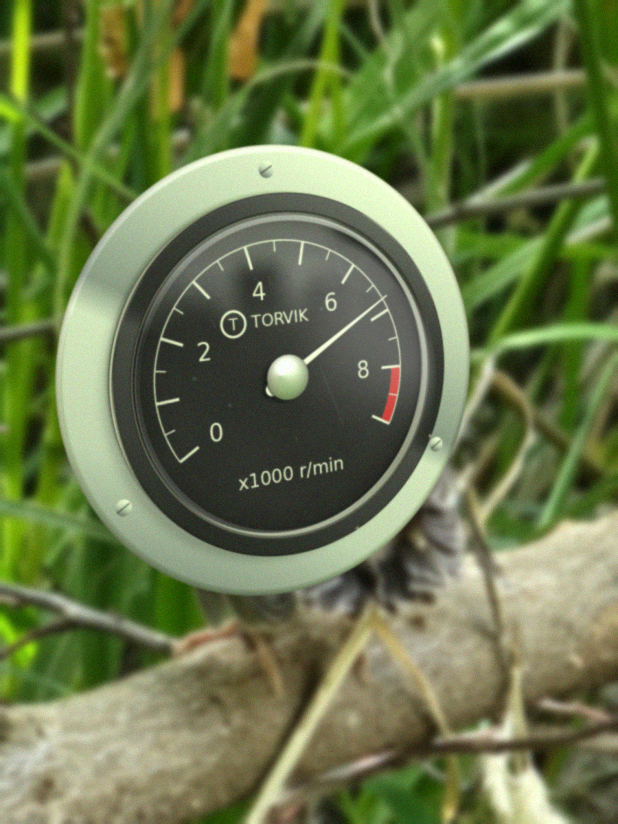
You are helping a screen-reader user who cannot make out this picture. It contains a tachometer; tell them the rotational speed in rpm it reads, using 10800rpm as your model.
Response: 6750rpm
